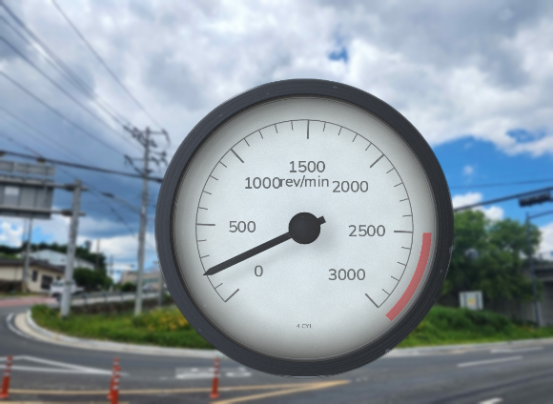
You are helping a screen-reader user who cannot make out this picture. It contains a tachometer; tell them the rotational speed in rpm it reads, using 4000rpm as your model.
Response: 200rpm
